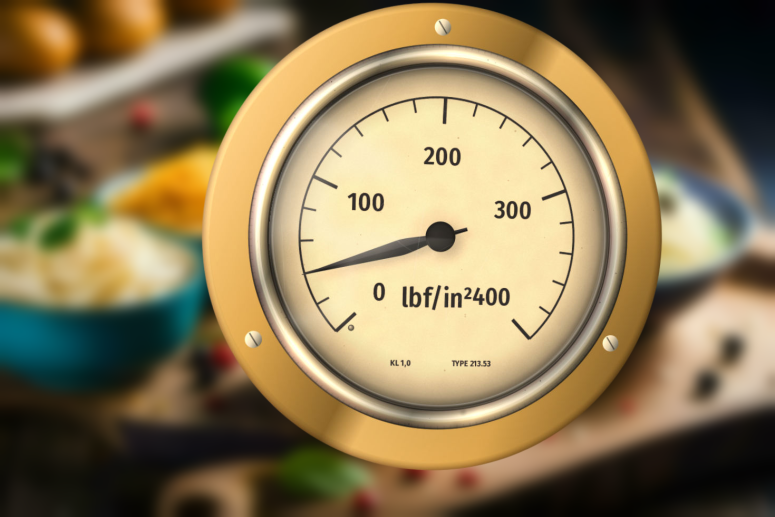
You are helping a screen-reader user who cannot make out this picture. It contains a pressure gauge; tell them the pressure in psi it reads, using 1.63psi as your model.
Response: 40psi
